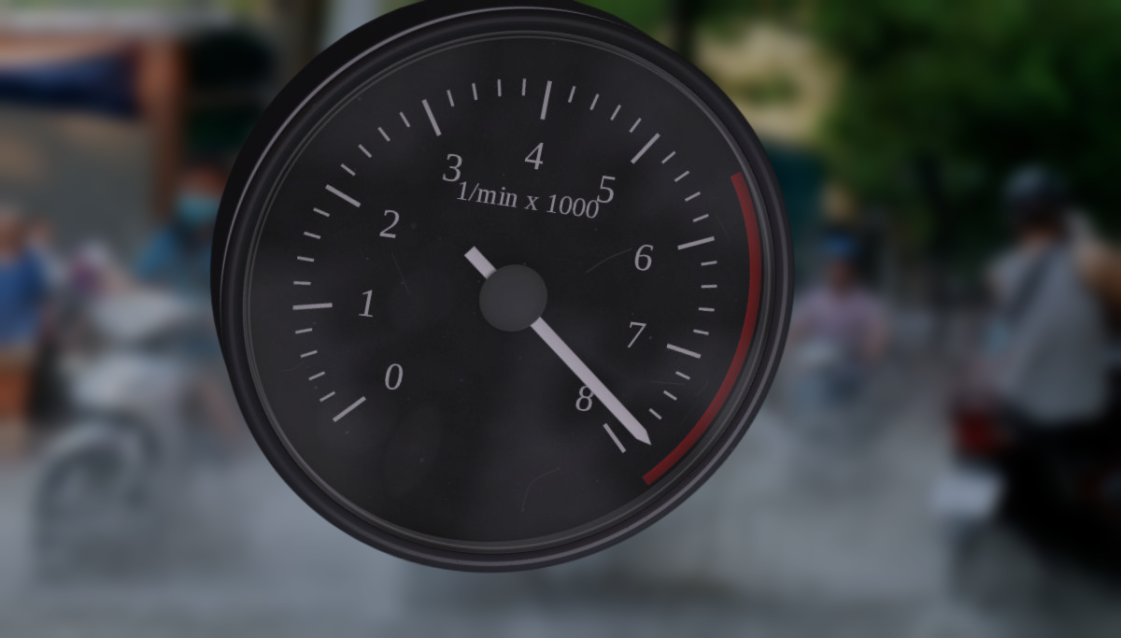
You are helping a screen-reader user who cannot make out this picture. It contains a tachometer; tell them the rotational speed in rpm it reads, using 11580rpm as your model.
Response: 7800rpm
